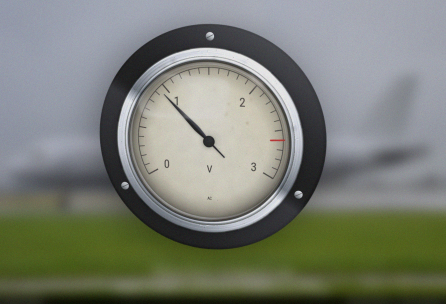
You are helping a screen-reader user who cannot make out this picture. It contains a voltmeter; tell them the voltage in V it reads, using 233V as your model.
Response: 0.95V
